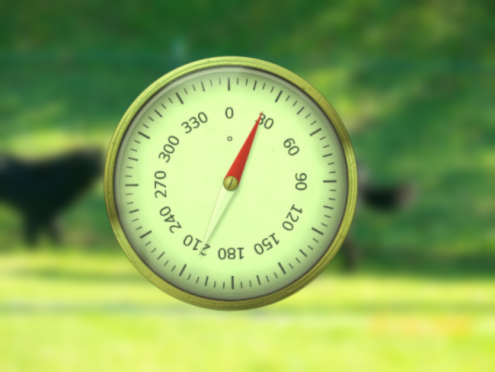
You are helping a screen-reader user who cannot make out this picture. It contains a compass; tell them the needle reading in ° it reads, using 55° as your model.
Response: 25°
